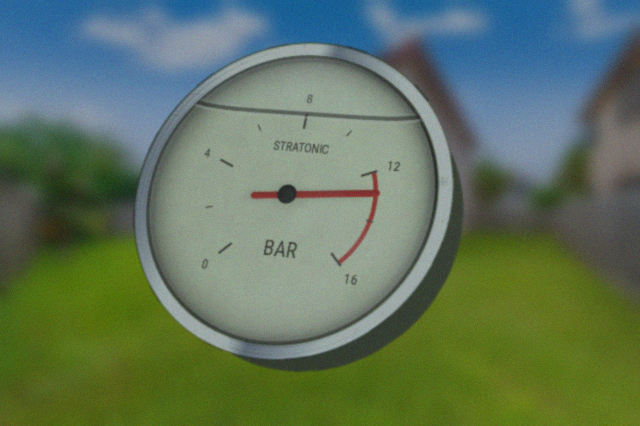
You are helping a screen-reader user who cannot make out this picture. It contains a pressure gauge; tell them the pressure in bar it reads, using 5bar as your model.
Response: 13bar
